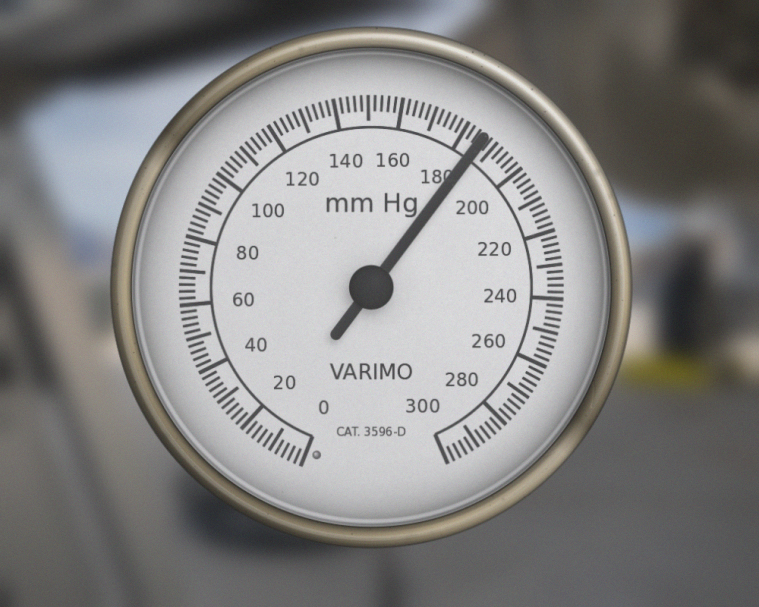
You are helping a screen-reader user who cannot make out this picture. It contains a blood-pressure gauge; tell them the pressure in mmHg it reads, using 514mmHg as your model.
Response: 186mmHg
